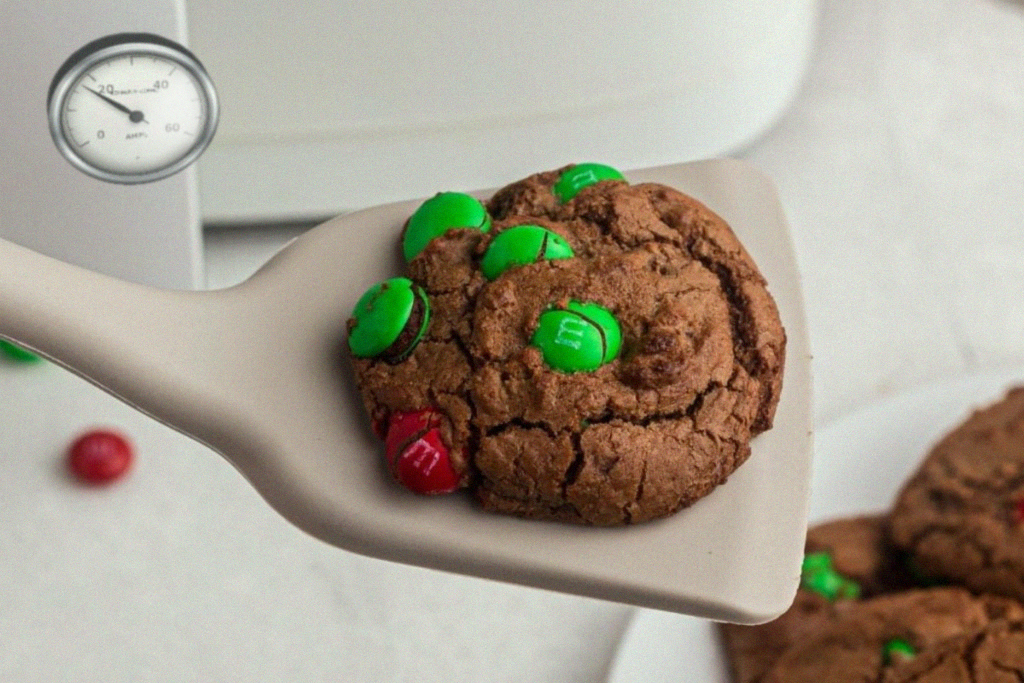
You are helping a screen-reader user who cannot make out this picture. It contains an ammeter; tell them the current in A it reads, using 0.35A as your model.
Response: 17.5A
